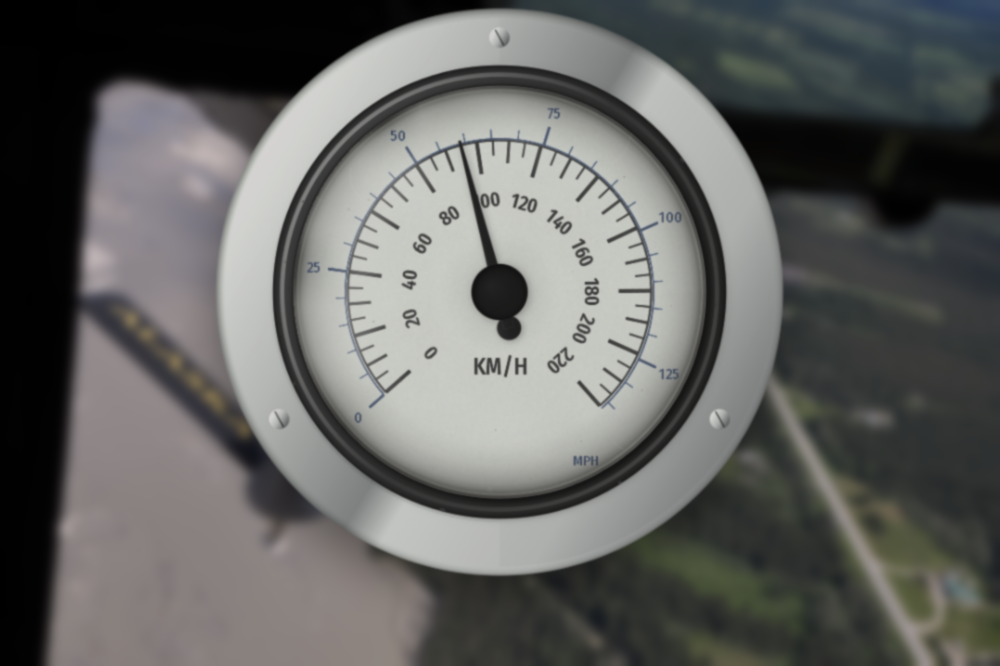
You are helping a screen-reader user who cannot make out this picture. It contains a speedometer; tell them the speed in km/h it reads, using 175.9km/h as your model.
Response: 95km/h
